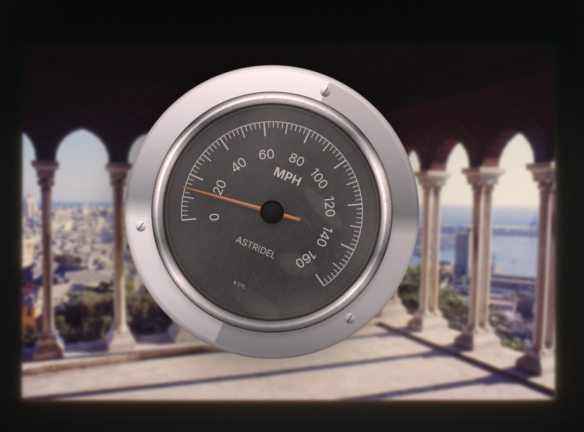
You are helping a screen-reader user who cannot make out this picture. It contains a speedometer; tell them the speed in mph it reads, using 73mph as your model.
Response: 14mph
